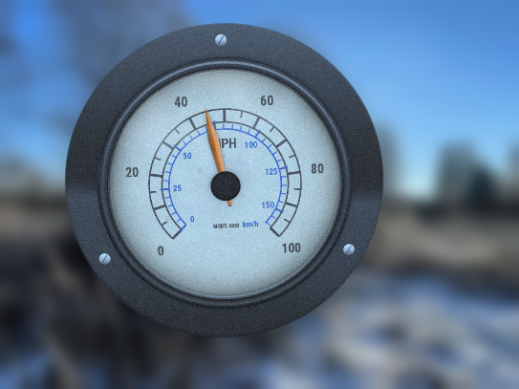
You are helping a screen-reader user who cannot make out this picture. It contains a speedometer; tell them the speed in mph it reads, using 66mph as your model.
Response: 45mph
